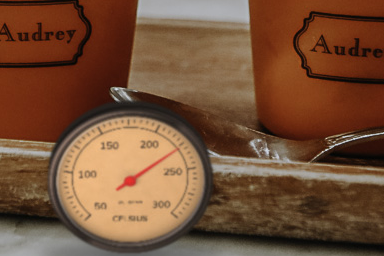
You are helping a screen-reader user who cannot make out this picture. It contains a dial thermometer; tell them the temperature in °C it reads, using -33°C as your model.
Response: 225°C
